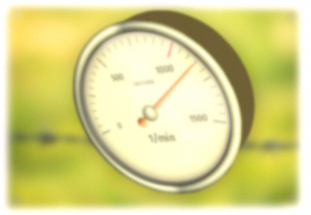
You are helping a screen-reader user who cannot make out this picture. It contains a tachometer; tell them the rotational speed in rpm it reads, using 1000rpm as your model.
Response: 1150rpm
